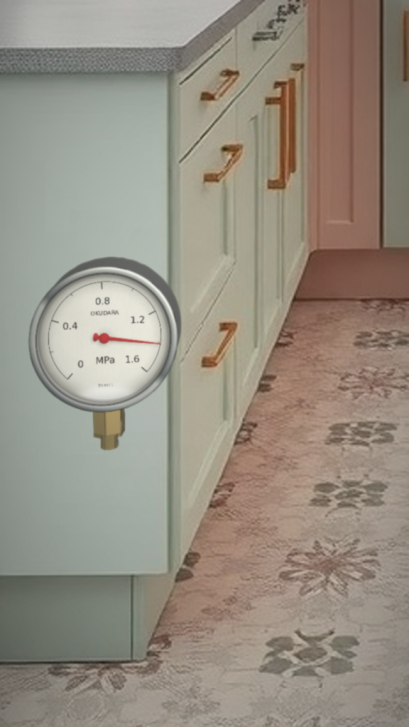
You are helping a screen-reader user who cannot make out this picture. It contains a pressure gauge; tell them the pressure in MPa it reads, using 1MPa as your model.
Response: 1.4MPa
